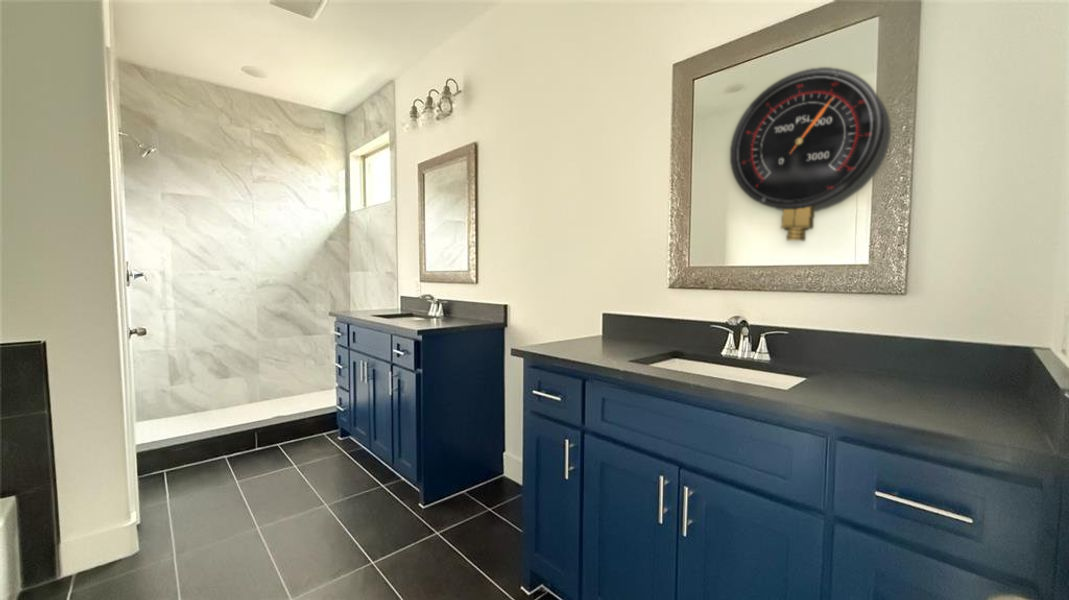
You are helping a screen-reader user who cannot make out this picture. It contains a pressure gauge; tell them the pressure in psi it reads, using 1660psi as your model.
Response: 1900psi
